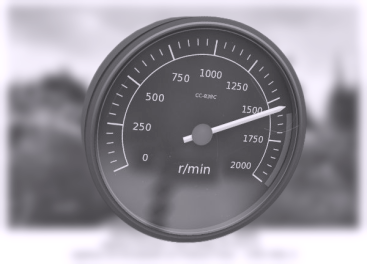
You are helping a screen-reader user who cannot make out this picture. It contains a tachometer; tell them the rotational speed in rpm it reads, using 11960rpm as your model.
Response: 1550rpm
